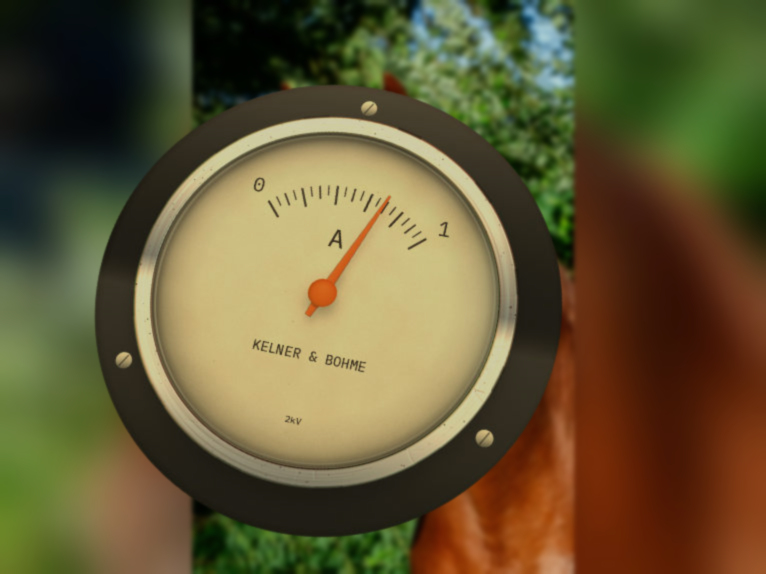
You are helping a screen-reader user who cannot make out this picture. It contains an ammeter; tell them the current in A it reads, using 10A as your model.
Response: 0.7A
